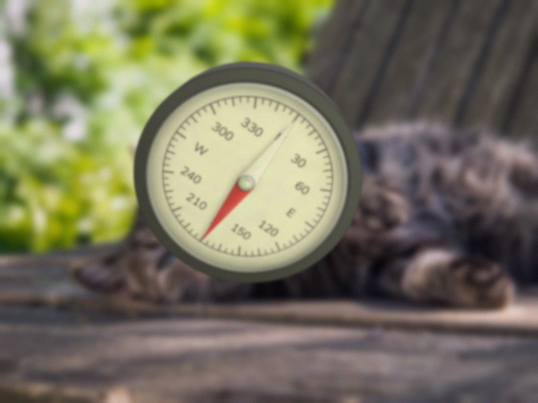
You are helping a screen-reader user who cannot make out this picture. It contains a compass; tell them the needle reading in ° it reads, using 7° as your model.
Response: 180°
